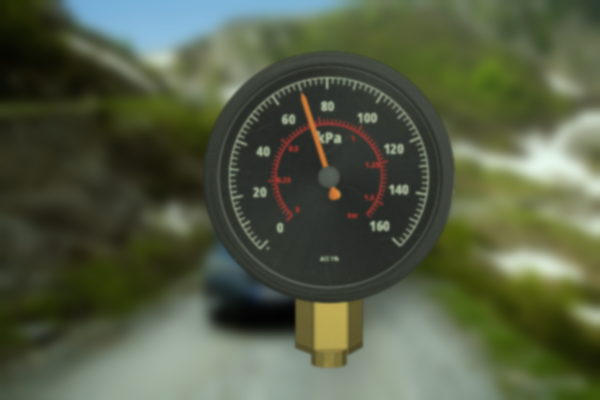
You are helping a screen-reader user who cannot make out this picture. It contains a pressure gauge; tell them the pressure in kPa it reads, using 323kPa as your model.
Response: 70kPa
